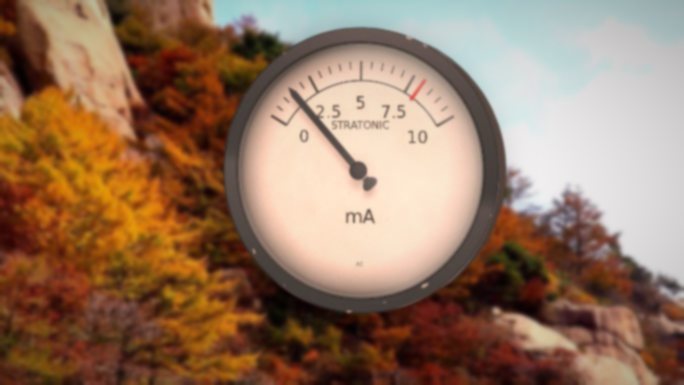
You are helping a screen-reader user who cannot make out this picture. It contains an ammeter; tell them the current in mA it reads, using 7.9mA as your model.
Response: 1.5mA
